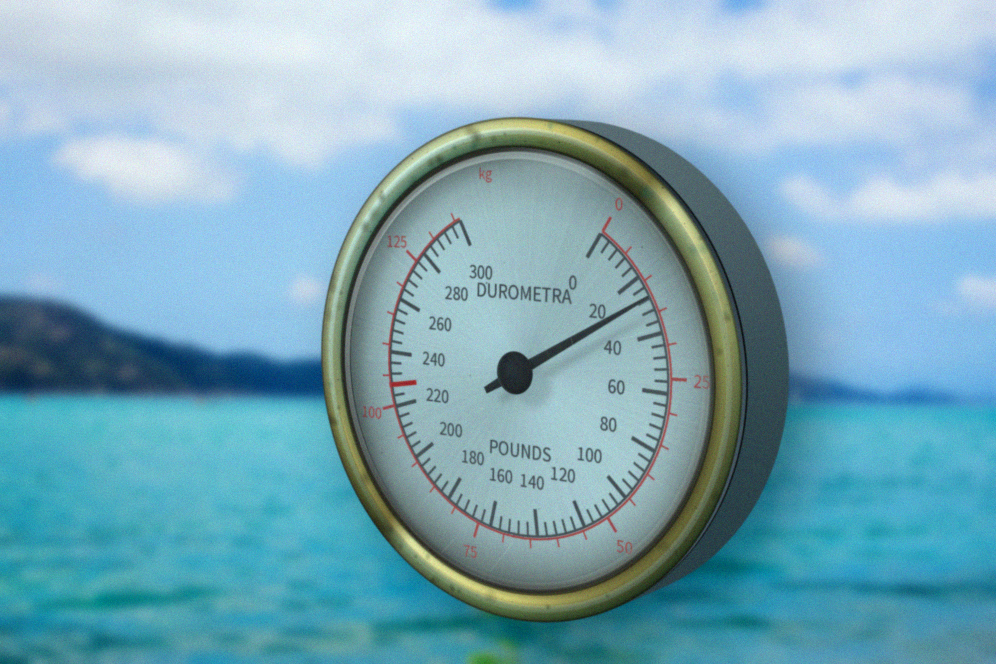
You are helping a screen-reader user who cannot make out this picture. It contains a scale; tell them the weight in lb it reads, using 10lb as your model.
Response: 28lb
